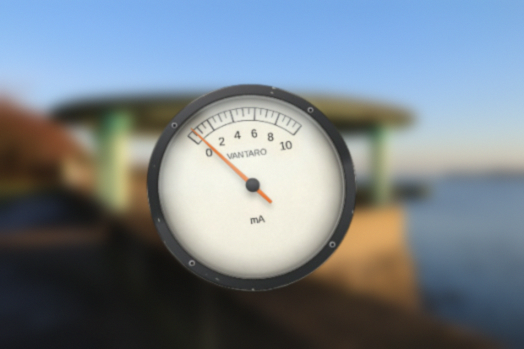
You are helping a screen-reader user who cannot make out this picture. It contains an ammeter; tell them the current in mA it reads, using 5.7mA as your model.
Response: 0.5mA
